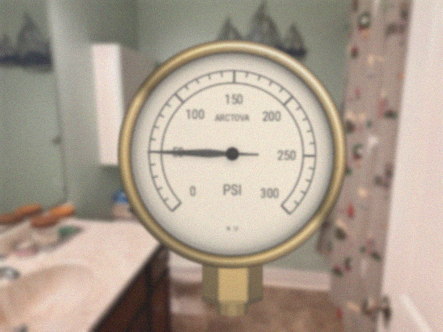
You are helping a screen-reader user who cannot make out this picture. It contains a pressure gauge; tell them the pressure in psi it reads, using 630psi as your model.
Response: 50psi
